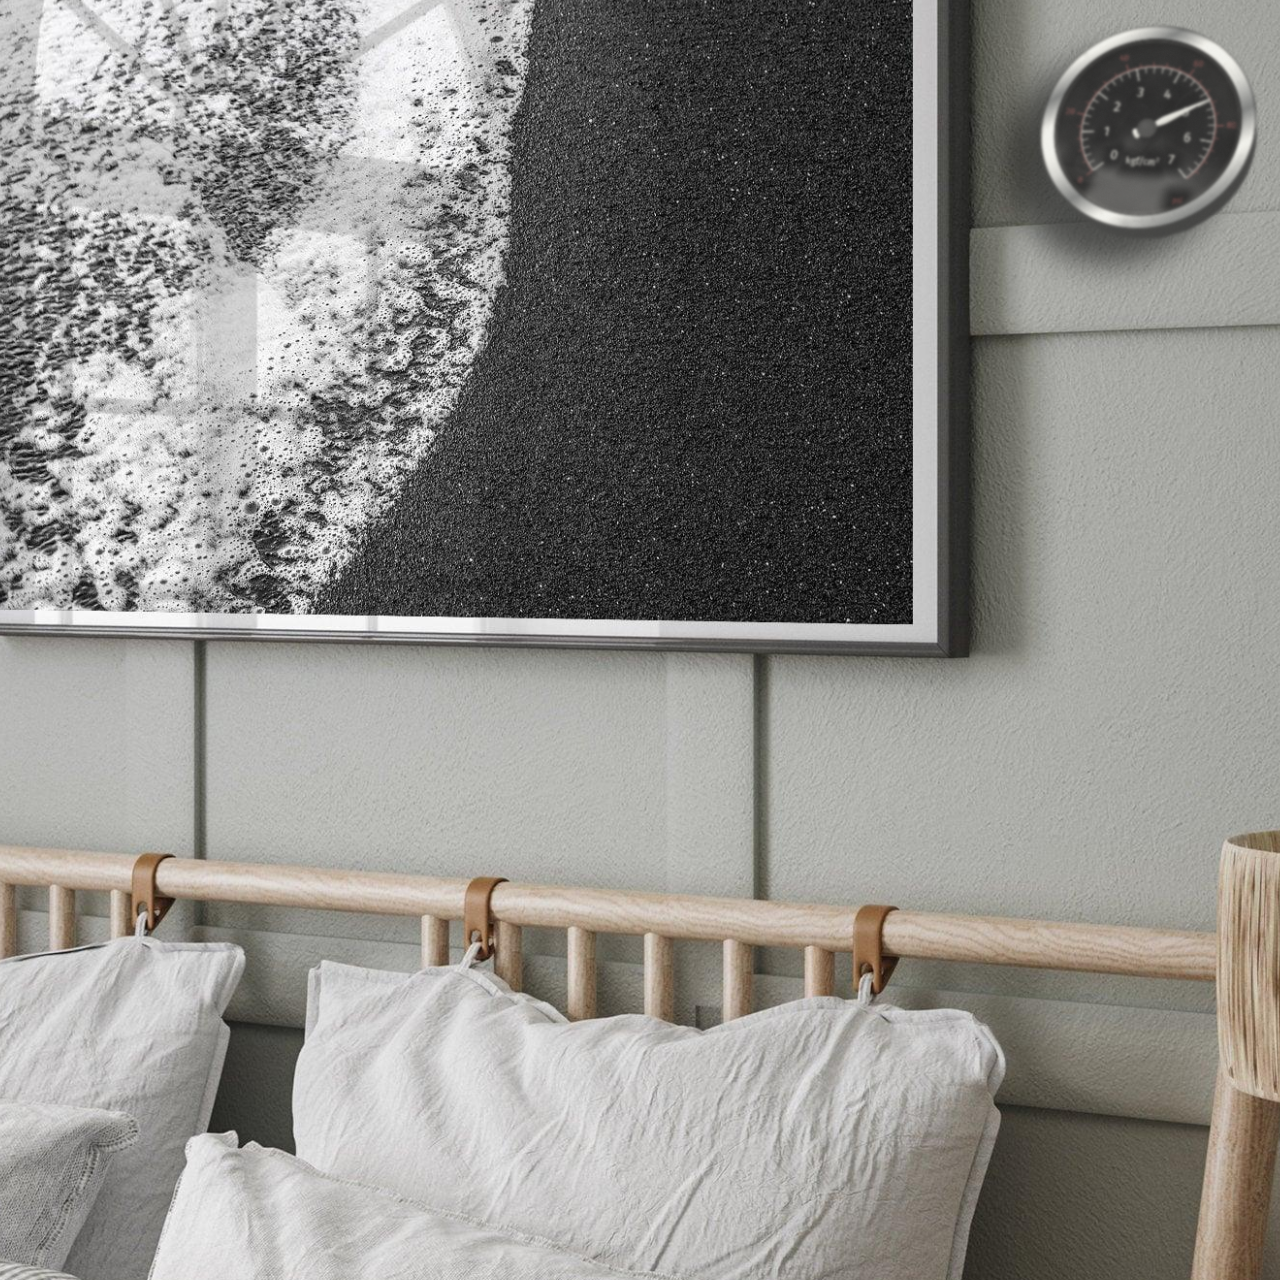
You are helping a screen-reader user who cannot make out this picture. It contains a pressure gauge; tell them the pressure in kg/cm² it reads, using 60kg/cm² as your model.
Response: 5kg/cm²
